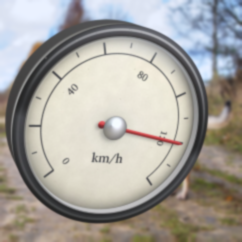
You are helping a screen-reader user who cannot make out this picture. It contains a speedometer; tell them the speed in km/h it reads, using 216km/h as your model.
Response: 120km/h
